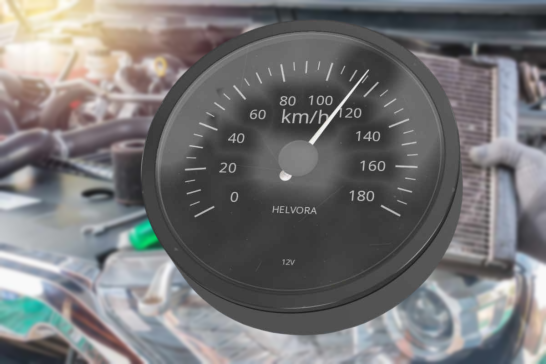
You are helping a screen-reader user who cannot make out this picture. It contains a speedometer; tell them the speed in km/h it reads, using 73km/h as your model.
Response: 115km/h
